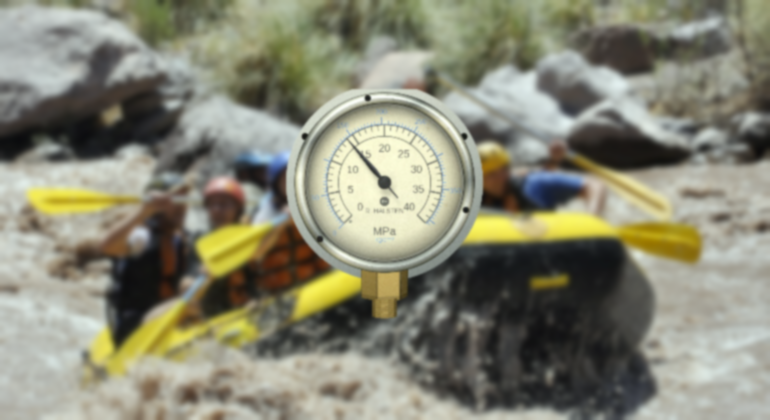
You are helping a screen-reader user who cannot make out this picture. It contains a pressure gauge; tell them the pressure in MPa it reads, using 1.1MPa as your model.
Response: 14MPa
